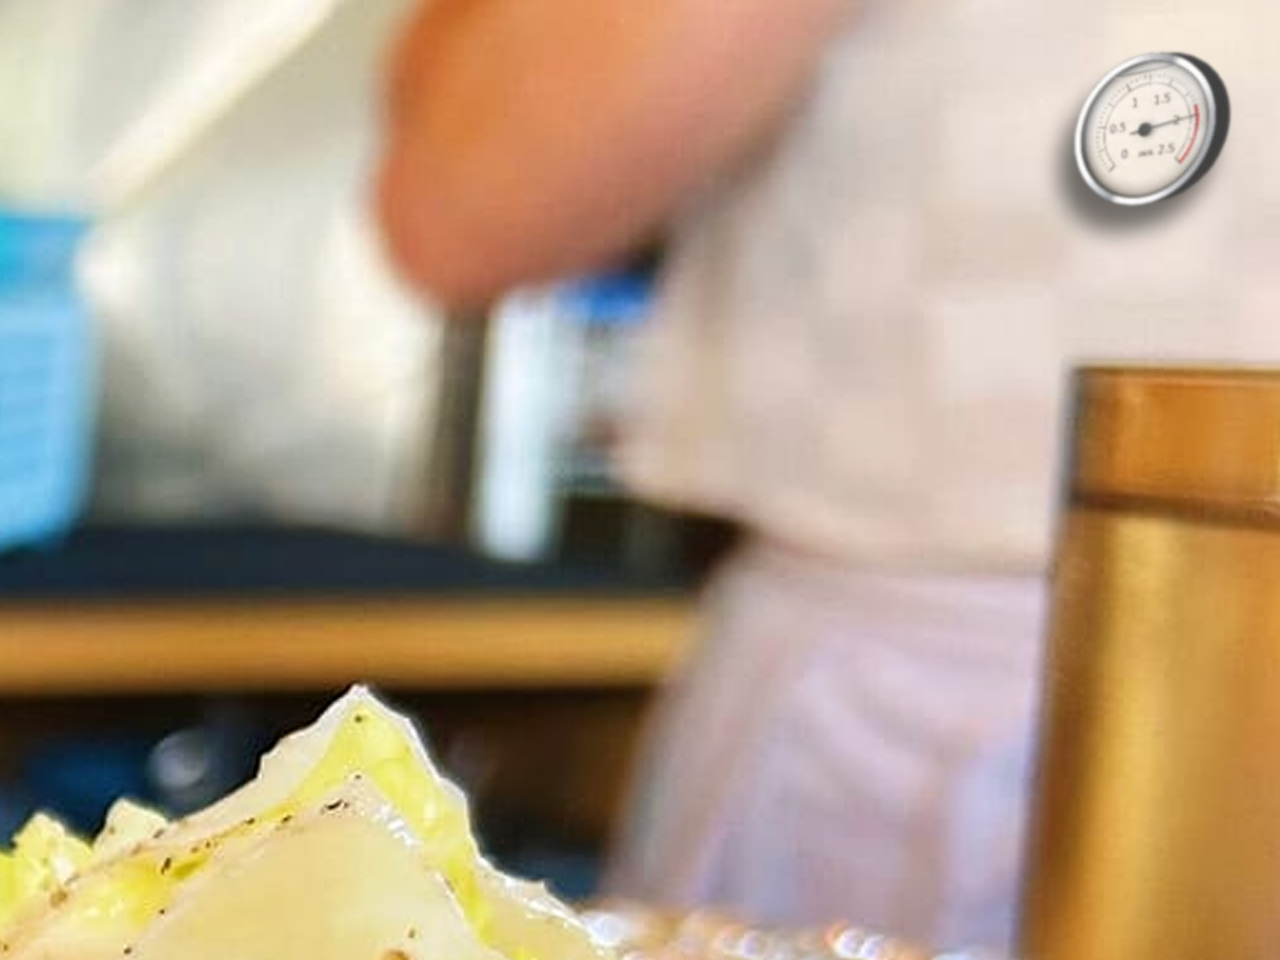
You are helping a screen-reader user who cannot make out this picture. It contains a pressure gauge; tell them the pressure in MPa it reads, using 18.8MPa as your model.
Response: 2MPa
